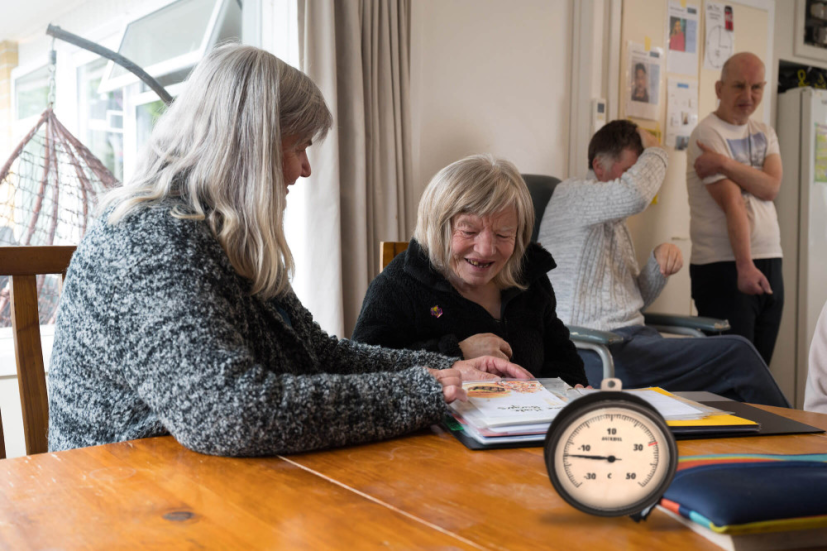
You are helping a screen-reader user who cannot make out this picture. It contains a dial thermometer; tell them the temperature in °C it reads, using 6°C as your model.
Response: -15°C
